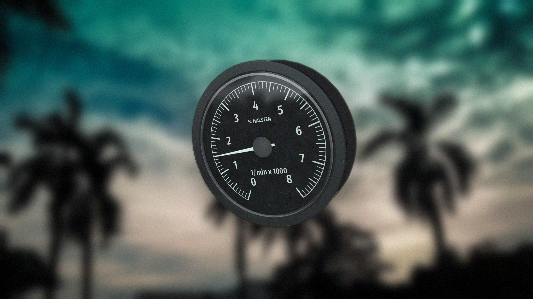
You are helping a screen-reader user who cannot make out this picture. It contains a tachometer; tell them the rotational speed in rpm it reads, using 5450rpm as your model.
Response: 1500rpm
